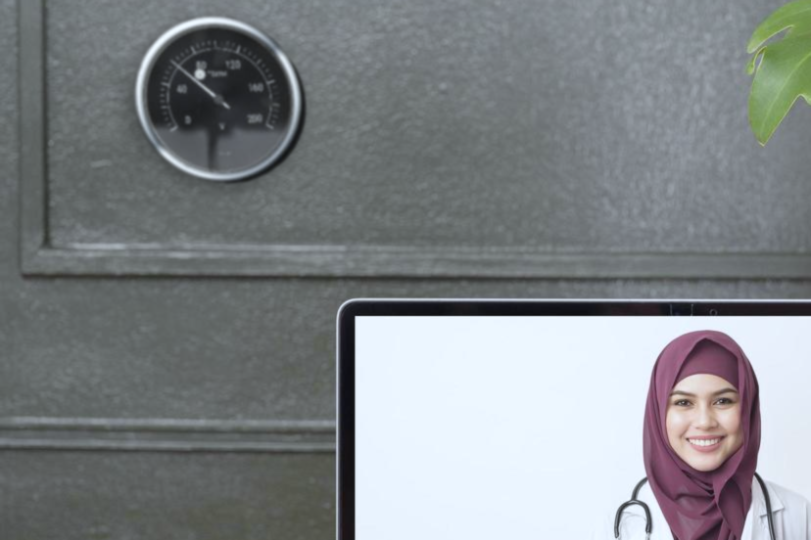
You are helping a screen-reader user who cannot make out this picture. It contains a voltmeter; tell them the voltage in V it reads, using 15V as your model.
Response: 60V
